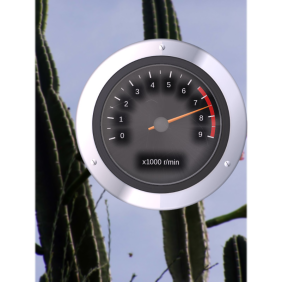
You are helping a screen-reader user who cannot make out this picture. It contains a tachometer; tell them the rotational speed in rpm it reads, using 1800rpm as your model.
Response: 7500rpm
